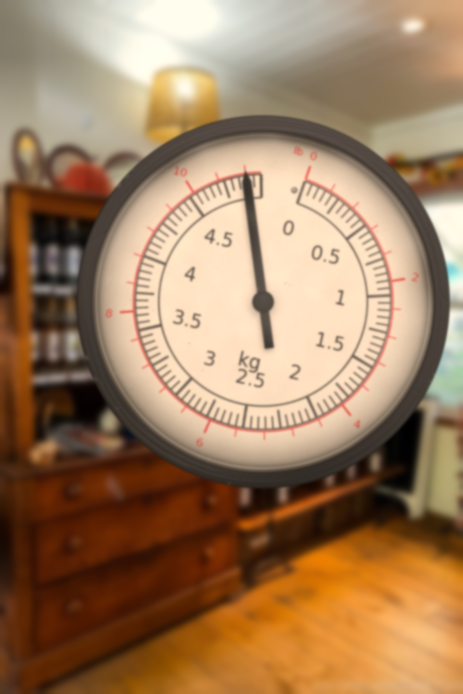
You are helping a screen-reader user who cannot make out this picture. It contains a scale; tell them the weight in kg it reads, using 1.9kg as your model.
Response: 4.9kg
